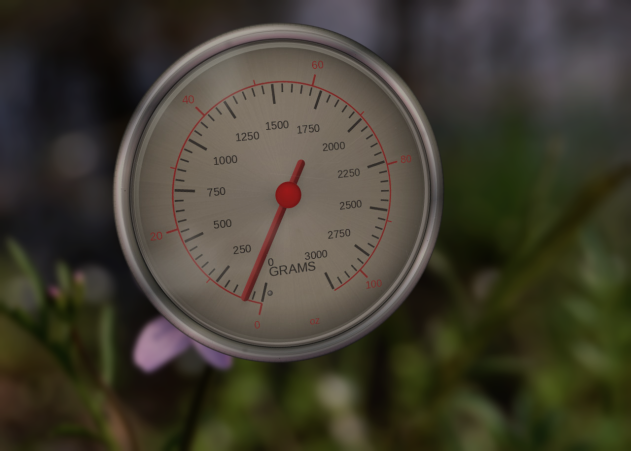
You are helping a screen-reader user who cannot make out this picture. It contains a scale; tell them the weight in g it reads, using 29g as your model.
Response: 100g
